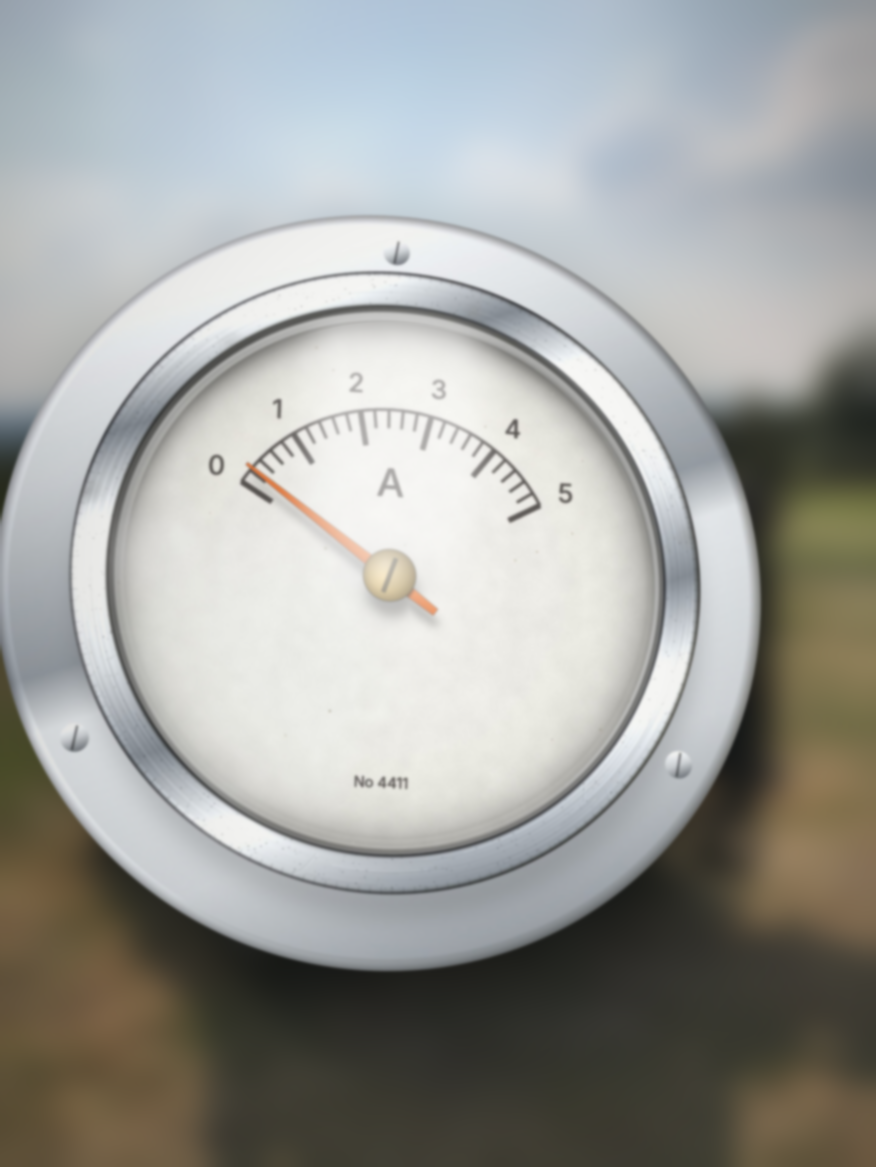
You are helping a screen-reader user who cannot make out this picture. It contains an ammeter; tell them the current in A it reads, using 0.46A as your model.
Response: 0.2A
